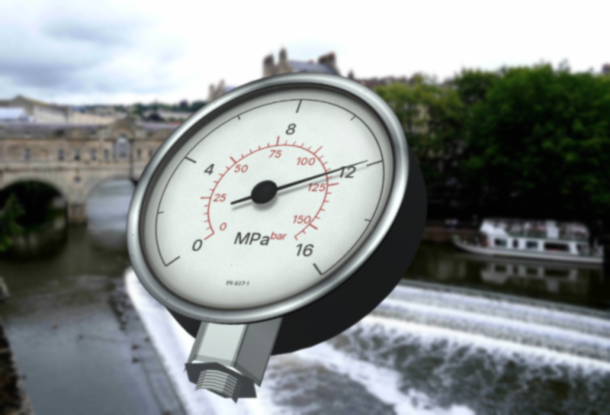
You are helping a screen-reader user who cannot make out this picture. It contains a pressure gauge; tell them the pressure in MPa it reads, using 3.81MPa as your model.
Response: 12MPa
